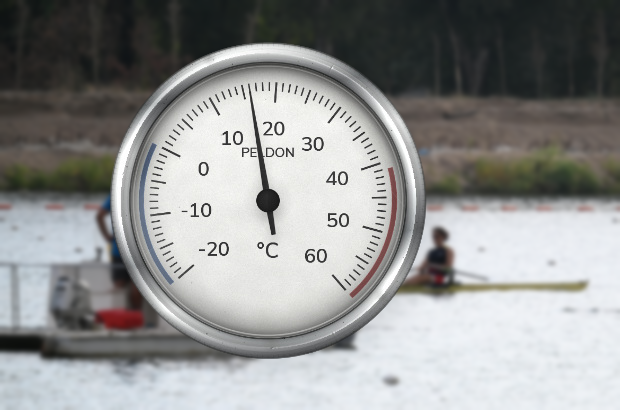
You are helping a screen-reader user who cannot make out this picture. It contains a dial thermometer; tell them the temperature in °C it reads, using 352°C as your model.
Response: 16°C
